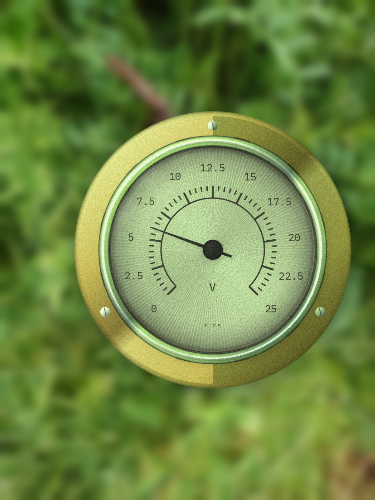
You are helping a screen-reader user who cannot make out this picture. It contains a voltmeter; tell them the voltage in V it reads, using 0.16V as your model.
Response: 6V
